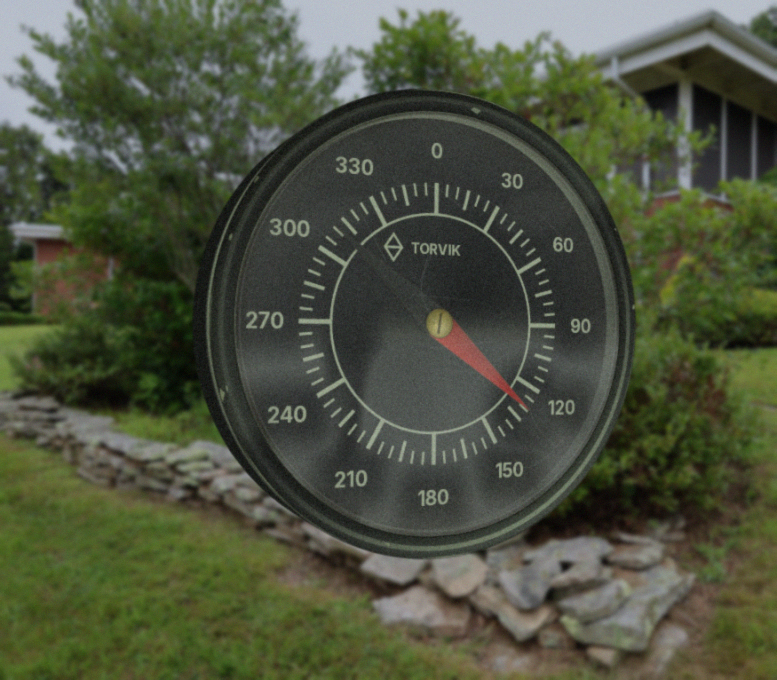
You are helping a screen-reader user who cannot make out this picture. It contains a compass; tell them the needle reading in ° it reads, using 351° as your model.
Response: 130°
